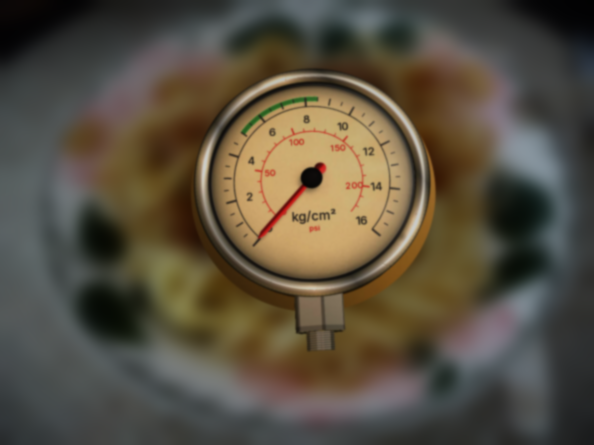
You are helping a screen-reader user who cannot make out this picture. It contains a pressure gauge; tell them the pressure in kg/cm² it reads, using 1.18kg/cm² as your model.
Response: 0kg/cm²
